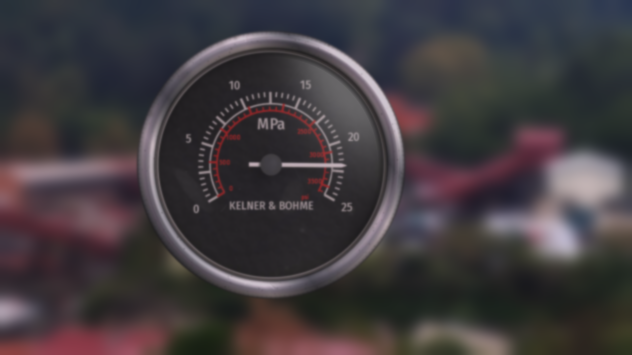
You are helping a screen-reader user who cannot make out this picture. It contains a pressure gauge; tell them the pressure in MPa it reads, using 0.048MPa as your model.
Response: 22MPa
